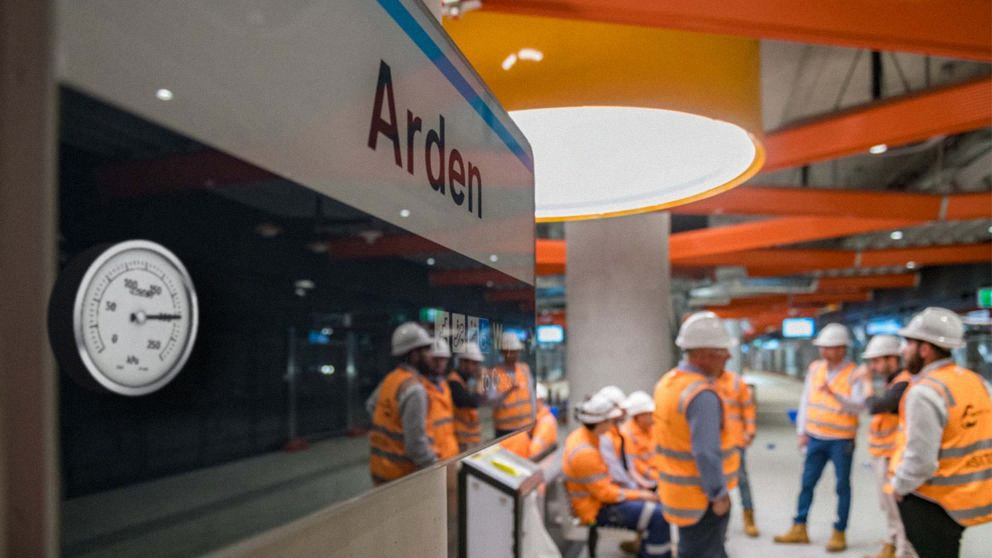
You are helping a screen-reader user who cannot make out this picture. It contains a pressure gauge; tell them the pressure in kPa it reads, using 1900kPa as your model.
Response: 200kPa
